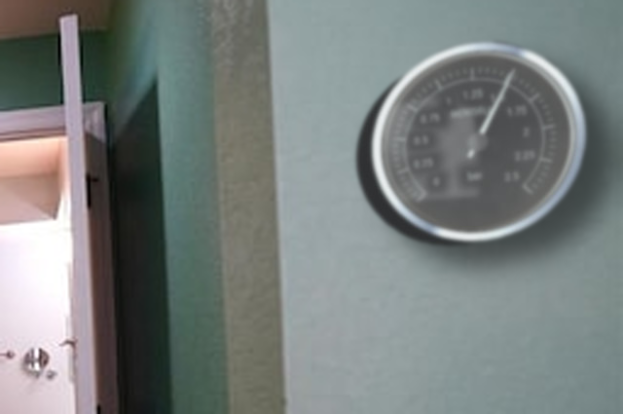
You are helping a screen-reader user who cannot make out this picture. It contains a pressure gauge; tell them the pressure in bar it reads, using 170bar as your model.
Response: 1.5bar
